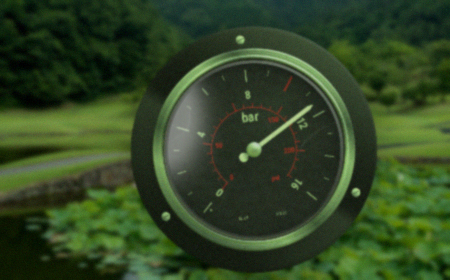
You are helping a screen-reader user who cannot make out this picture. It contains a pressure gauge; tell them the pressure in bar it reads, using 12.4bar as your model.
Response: 11.5bar
